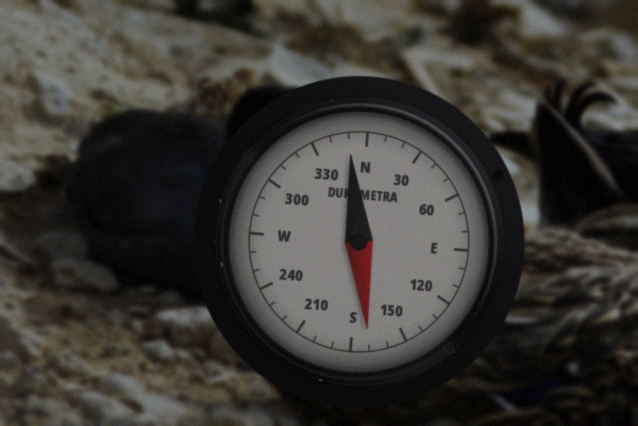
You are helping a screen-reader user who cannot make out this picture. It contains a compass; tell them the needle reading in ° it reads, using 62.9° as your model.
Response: 170°
